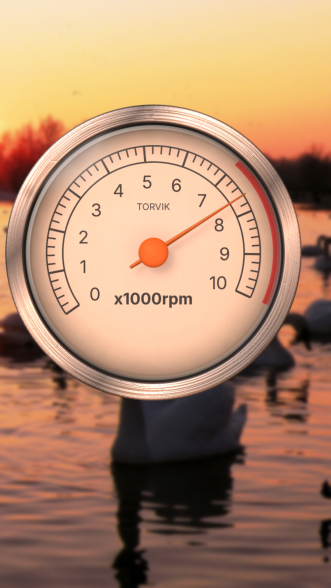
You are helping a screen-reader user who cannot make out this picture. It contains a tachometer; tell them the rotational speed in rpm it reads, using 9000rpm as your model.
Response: 7600rpm
